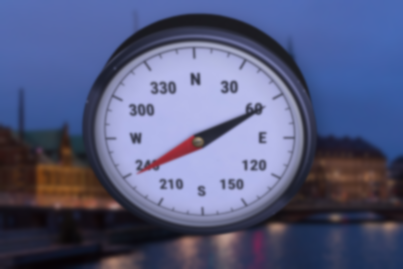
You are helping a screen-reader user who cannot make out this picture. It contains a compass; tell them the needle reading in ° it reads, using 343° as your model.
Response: 240°
